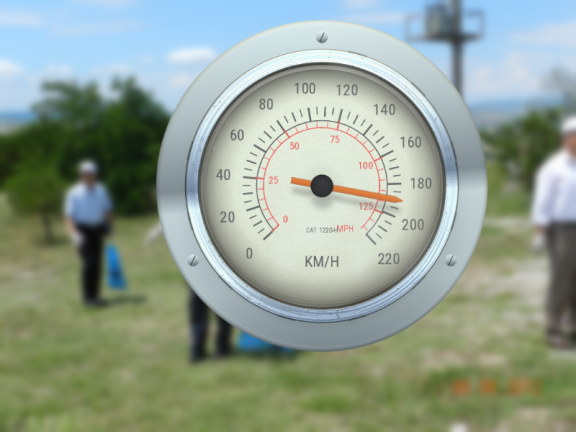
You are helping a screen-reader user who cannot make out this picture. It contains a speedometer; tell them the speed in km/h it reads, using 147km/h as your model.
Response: 190km/h
